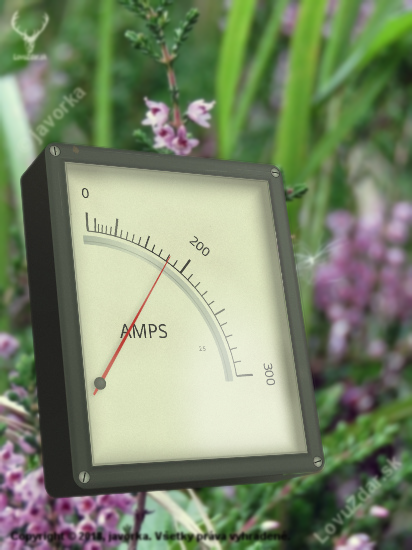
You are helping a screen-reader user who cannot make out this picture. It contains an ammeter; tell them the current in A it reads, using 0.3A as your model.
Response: 180A
